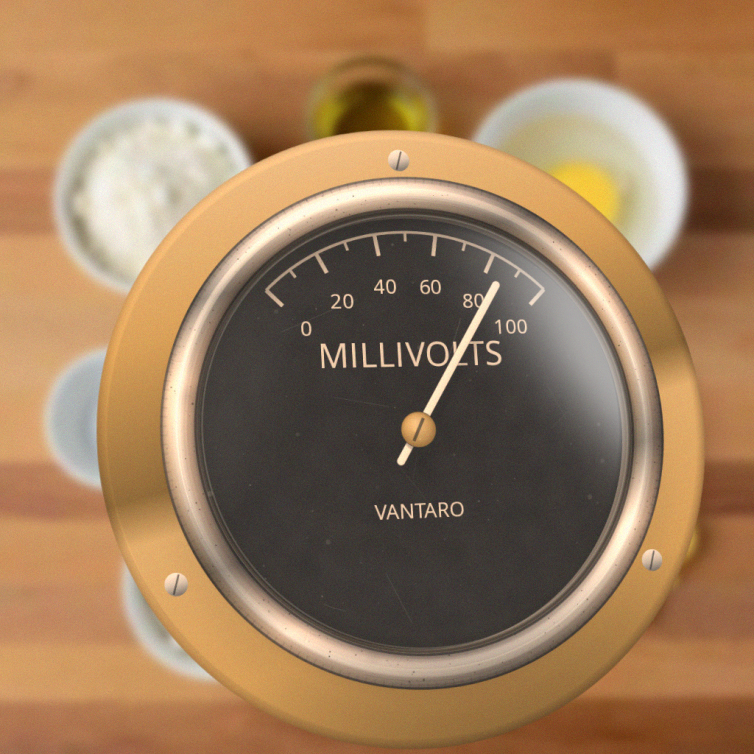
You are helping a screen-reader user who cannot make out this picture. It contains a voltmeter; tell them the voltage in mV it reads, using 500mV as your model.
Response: 85mV
